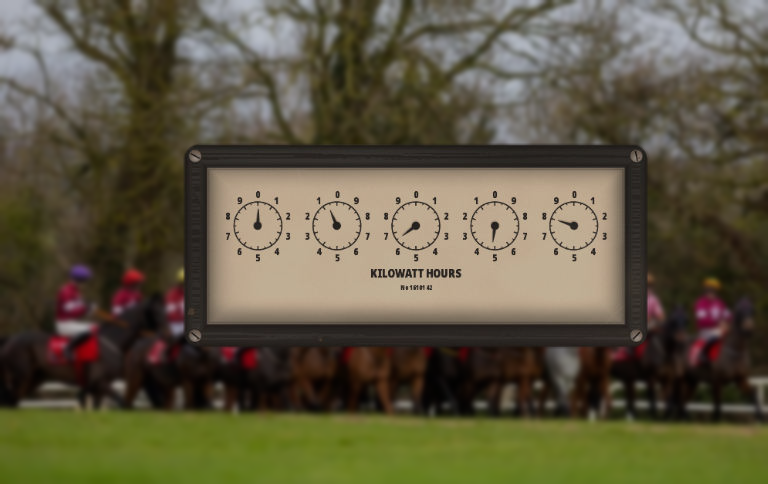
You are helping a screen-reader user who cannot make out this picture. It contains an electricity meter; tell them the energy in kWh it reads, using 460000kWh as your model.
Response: 648kWh
